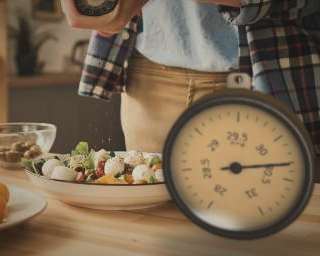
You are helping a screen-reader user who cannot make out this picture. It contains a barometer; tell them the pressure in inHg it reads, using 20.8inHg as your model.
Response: 30.3inHg
